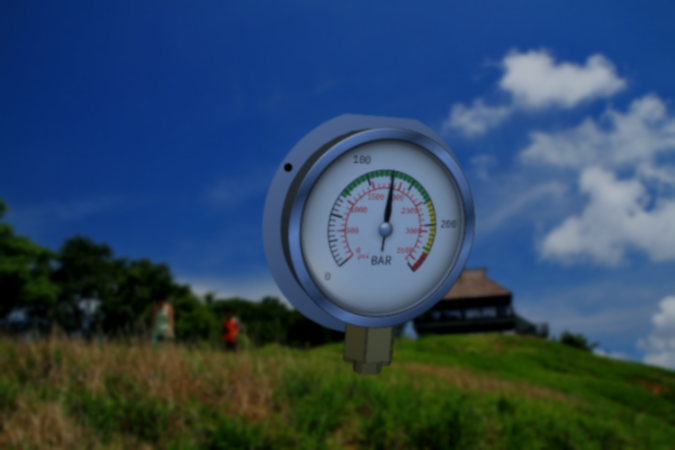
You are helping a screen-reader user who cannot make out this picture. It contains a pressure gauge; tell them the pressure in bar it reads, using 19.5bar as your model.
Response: 125bar
